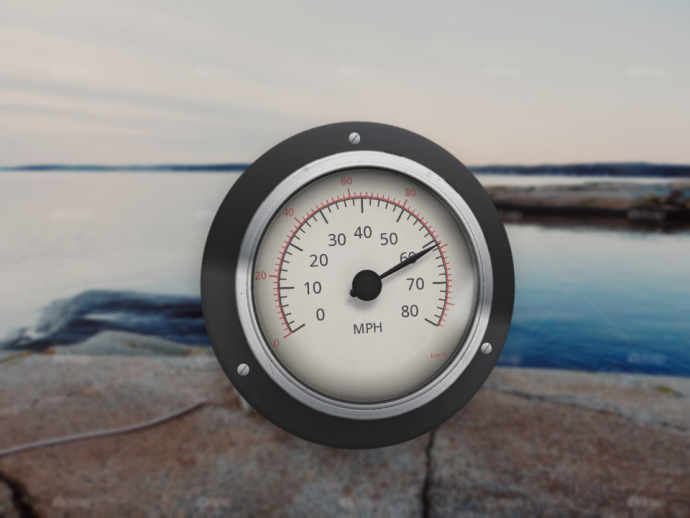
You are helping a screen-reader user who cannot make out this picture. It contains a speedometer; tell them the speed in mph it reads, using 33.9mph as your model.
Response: 61mph
